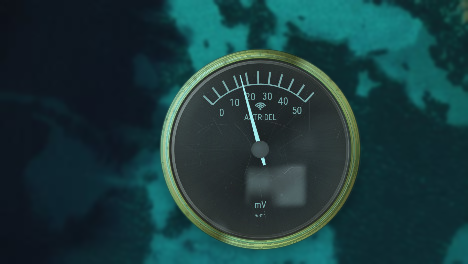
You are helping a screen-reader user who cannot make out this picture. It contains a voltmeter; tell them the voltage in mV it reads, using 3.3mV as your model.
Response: 17.5mV
